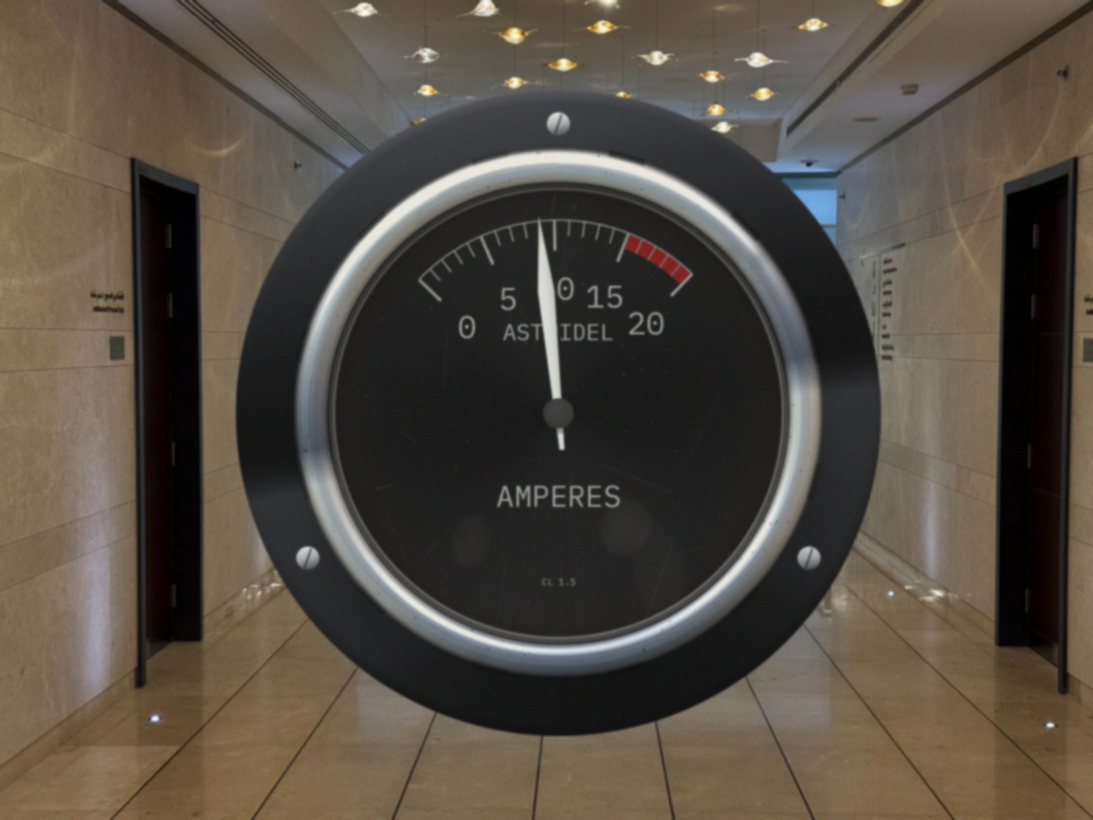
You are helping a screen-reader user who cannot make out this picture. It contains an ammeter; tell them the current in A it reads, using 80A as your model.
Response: 9A
